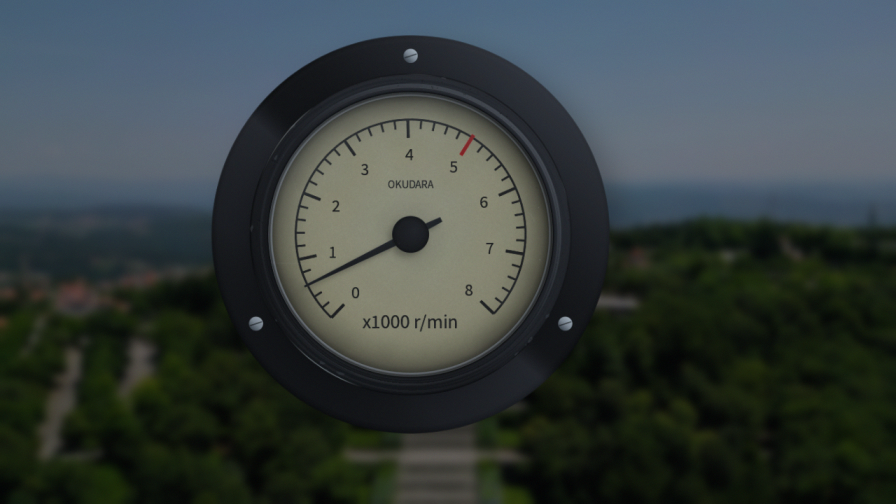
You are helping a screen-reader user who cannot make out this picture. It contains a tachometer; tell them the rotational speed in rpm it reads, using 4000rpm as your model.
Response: 600rpm
